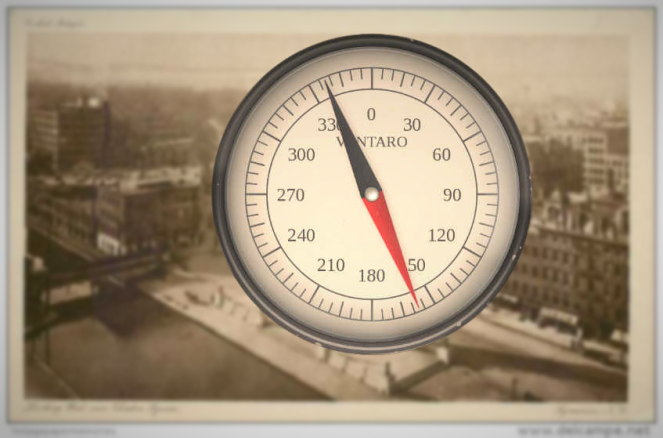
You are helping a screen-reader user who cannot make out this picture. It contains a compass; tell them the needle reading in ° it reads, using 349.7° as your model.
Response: 157.5°
